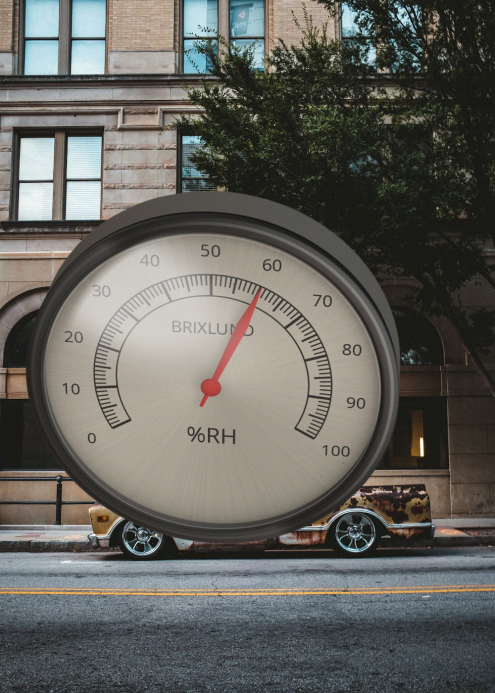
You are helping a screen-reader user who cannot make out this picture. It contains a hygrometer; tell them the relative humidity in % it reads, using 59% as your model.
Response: 60%
